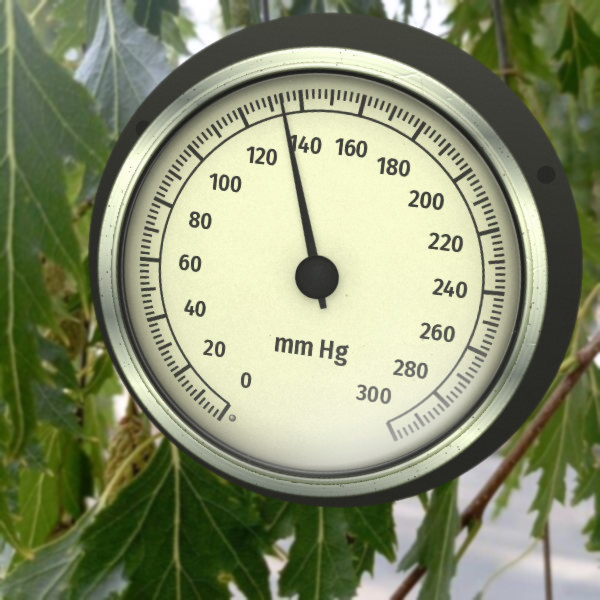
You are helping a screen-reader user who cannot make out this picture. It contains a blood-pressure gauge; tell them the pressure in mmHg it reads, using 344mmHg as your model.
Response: 134mmHg
